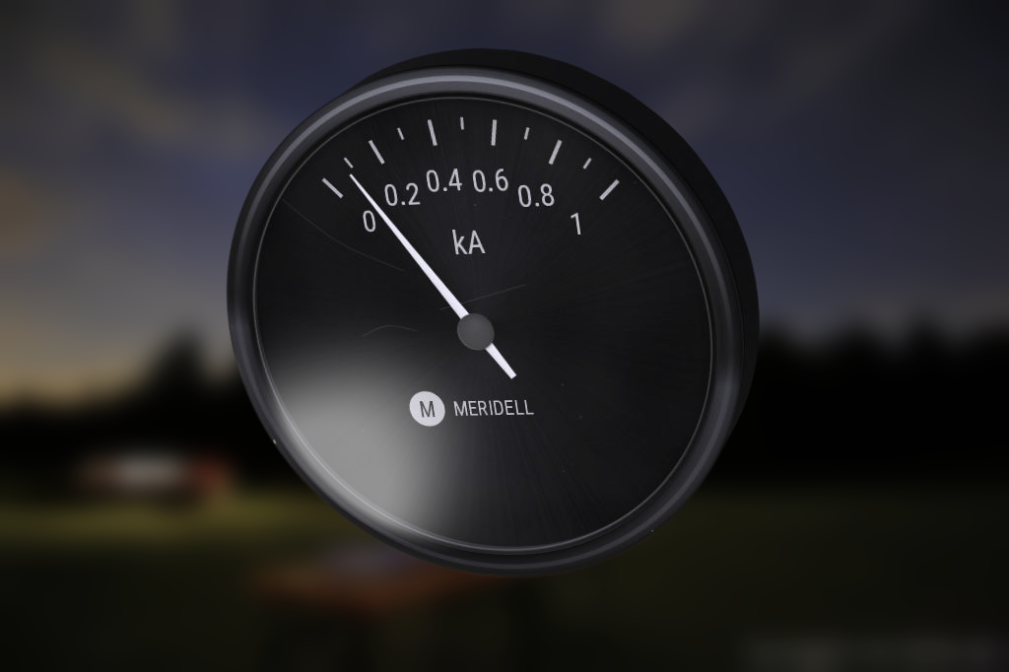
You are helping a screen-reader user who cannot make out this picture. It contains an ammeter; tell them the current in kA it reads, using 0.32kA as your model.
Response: 0.1kA
